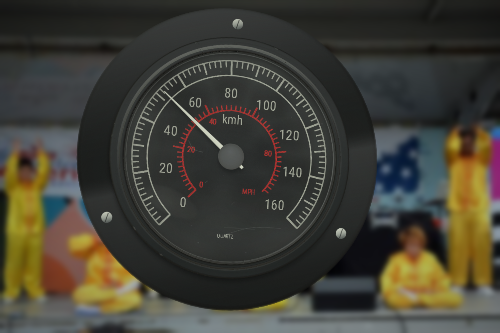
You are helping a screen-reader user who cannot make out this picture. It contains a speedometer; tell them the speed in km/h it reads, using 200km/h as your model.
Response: 52km/h
